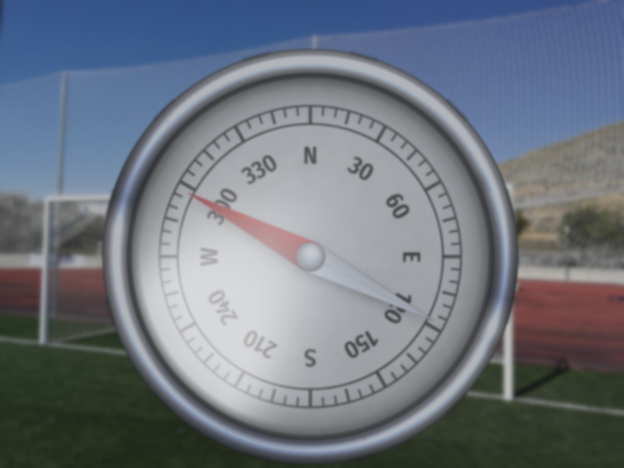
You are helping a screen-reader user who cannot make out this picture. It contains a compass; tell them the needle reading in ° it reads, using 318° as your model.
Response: 297.5°
